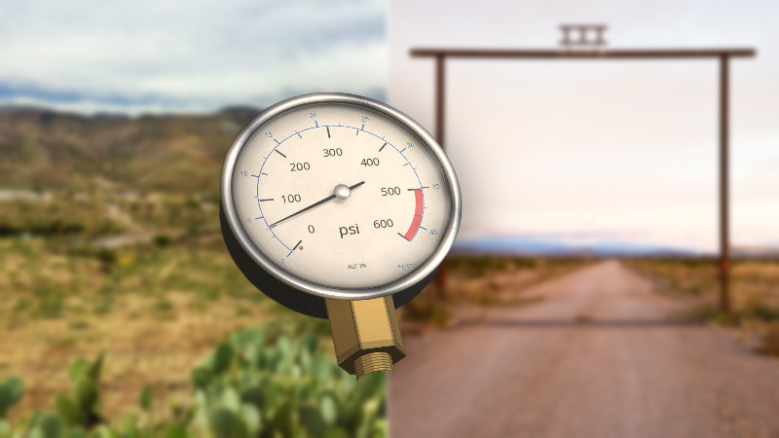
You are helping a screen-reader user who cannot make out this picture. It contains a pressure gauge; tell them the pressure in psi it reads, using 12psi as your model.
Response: 50psi
